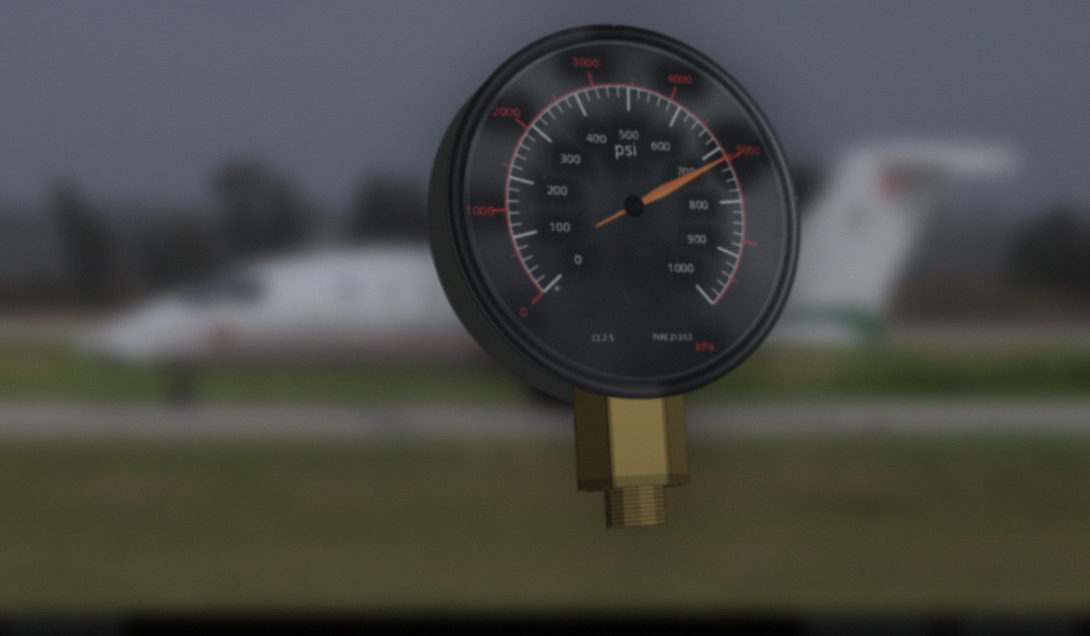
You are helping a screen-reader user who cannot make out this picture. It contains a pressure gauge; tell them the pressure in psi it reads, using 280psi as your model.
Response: 720psi
